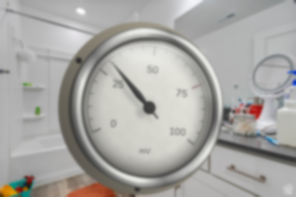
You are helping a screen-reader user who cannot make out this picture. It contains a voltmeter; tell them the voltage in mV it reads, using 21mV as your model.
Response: 30mV
